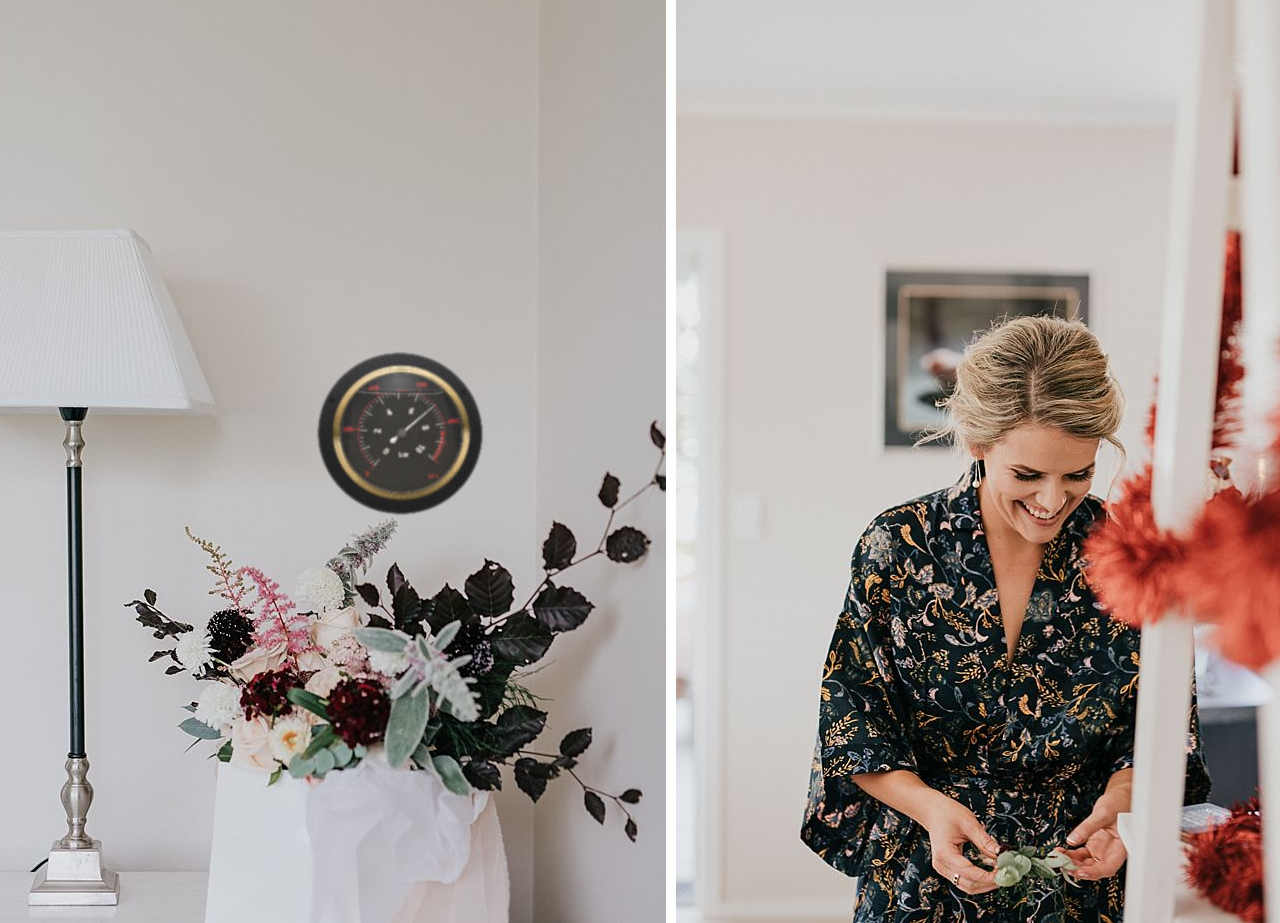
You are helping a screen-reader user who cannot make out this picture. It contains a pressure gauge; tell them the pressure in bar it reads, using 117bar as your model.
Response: 7bar
